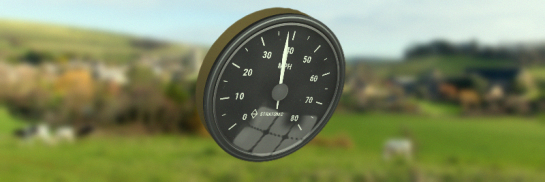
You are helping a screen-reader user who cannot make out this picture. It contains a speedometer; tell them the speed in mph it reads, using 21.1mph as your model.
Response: 37.5mph
